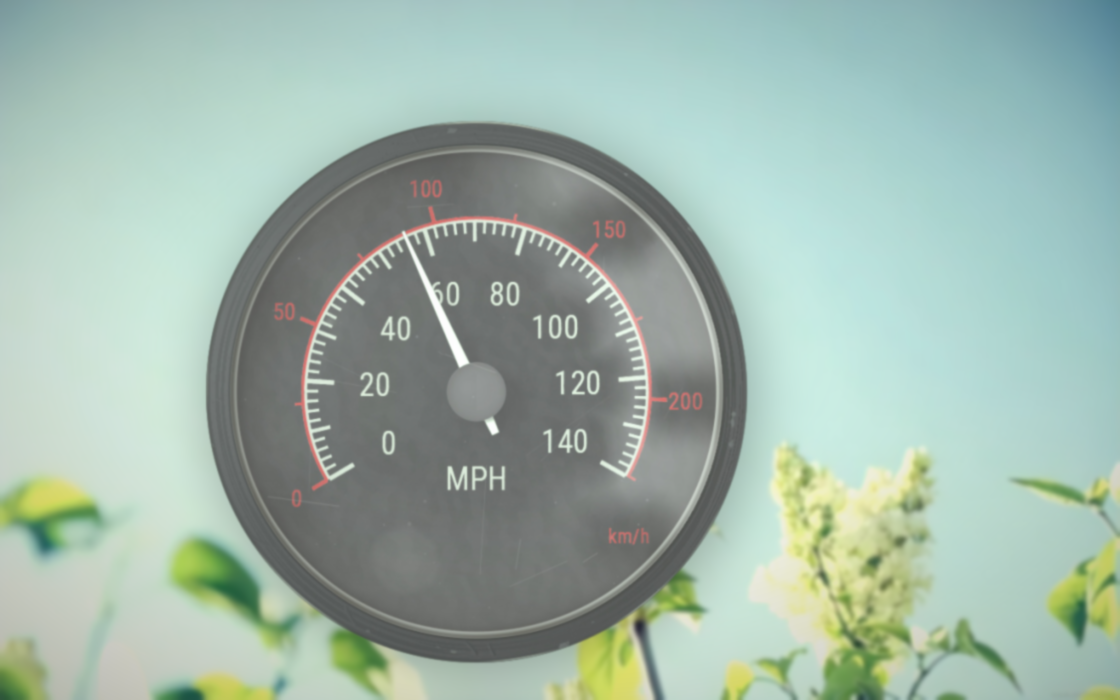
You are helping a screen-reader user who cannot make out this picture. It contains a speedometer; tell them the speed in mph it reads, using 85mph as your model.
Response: 56mph
